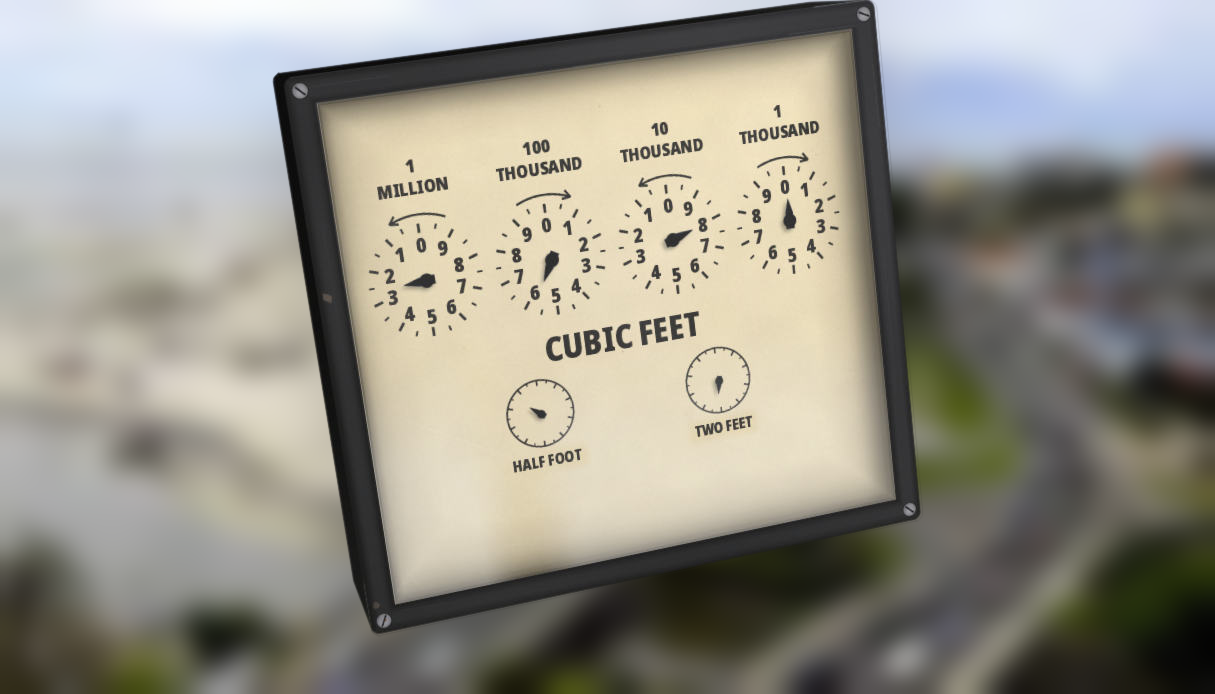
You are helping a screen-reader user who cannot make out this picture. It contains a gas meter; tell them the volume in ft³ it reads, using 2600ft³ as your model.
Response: 258000ft³
